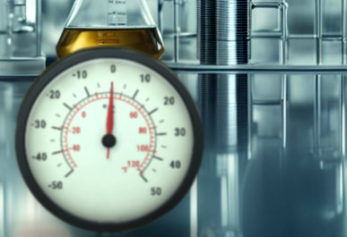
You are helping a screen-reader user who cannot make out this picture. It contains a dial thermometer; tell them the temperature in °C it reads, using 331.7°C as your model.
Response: 0°C
